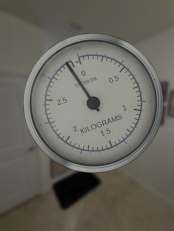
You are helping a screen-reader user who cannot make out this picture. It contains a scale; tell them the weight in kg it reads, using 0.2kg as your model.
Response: 2.95kg
